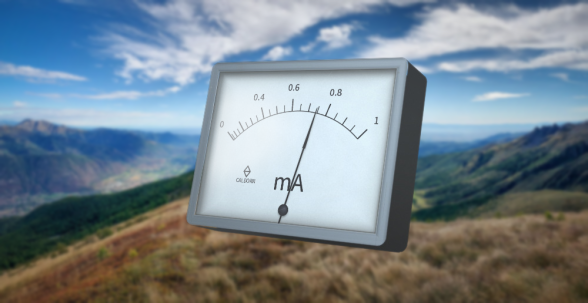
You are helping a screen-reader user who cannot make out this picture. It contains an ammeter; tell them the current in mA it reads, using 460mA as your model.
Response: 0.75mA
